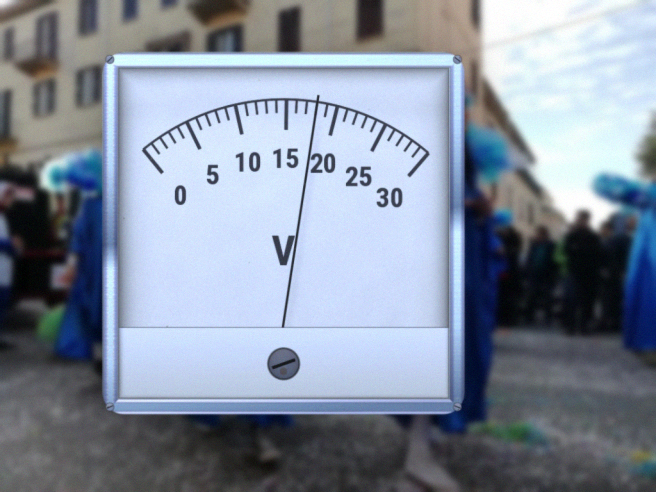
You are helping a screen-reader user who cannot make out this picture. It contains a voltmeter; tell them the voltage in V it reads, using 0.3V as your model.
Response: 18V
